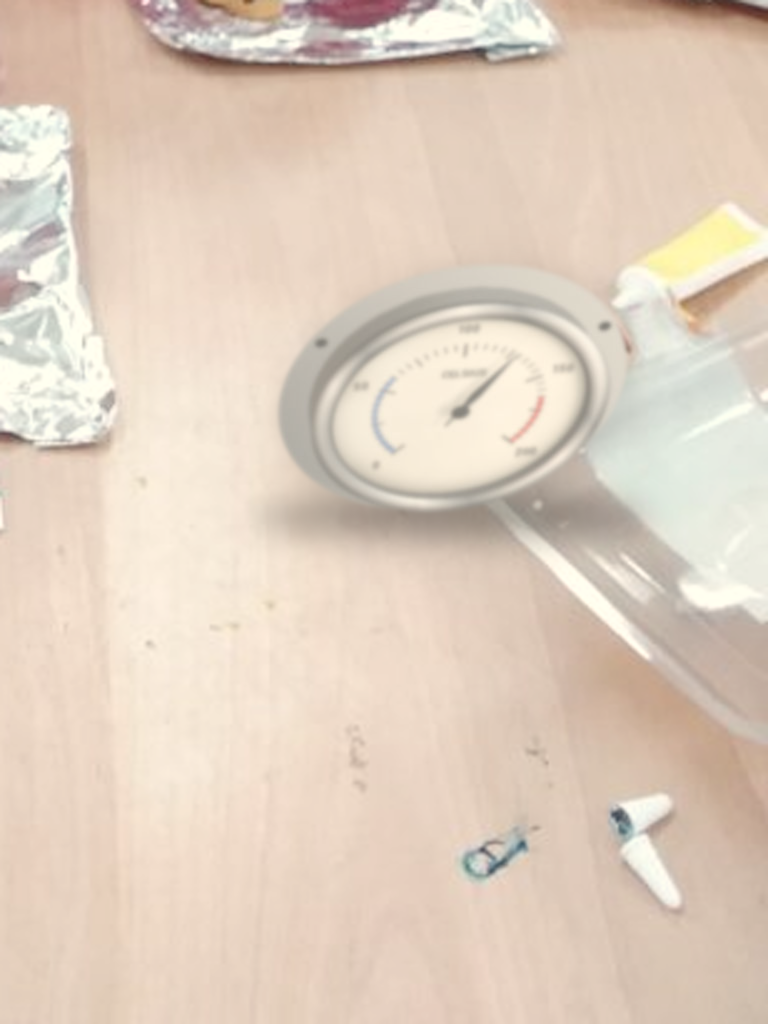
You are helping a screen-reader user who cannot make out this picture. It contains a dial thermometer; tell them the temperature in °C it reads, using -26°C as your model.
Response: 125°C
